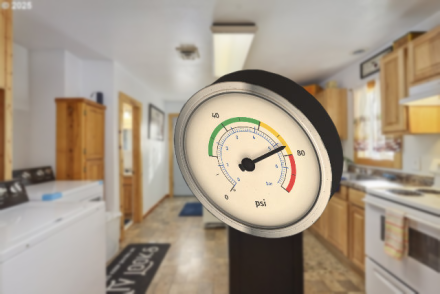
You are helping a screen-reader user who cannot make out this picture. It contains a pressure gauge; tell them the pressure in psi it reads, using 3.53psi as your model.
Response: 75psi
